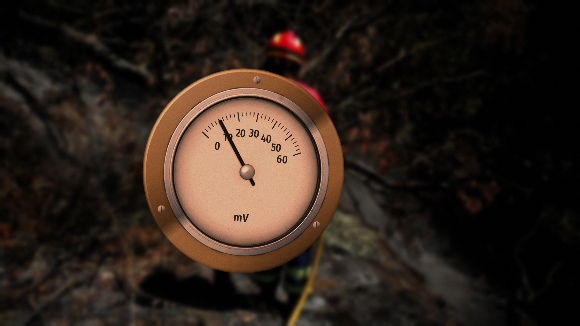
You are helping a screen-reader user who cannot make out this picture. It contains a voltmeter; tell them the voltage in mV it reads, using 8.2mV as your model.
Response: 10mV
